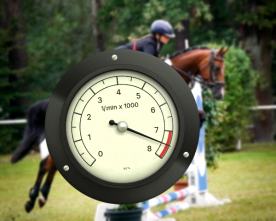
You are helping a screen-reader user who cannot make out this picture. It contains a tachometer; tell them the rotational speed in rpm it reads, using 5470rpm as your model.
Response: 7500rpm
